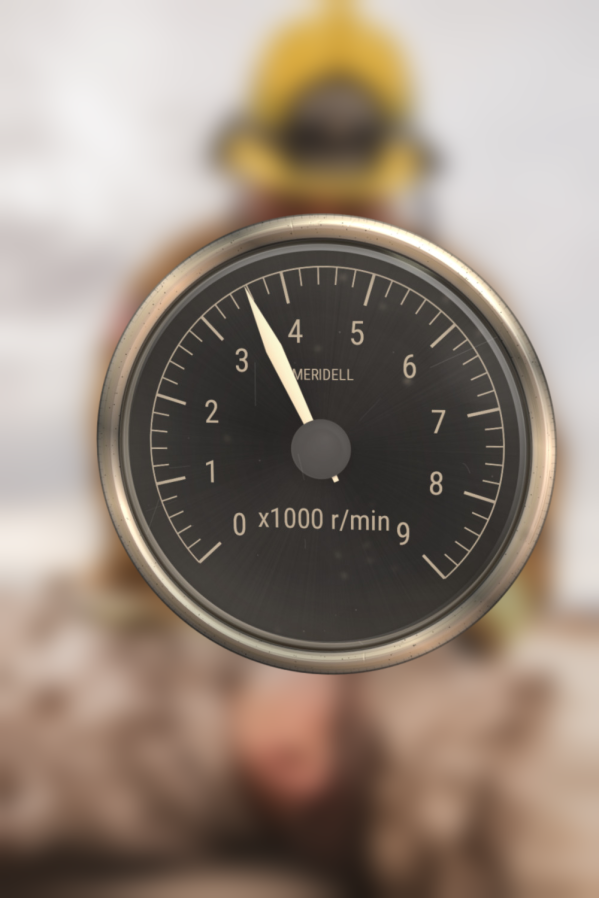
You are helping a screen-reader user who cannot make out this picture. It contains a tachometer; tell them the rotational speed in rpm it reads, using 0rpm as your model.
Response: 3600rpm
